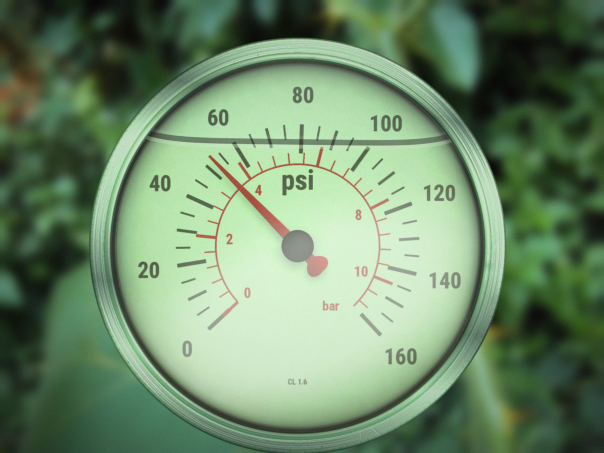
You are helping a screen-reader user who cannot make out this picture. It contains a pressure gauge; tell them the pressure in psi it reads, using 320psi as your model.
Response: 52.5psi
